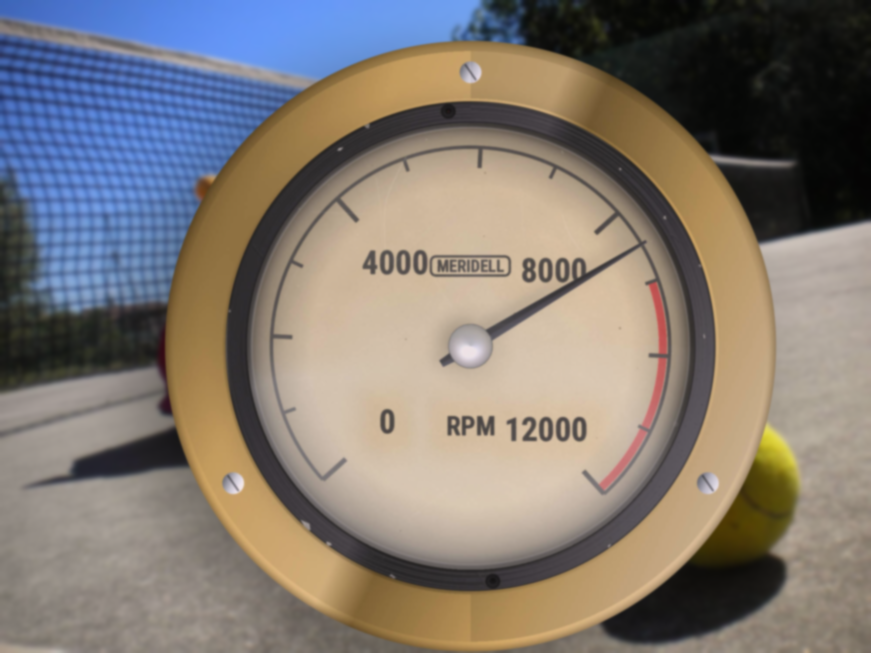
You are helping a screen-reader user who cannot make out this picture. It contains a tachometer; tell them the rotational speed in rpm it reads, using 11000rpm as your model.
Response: 8500rpm
